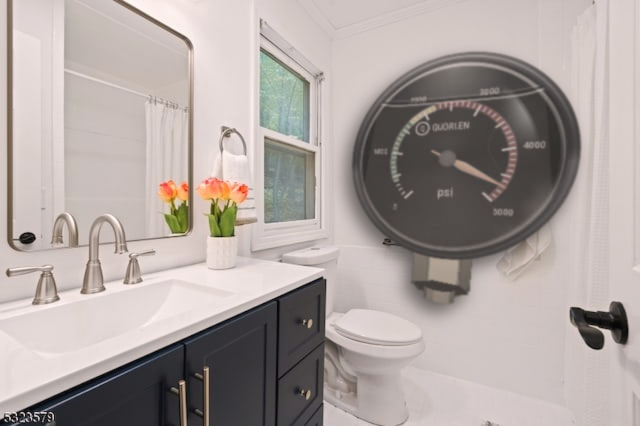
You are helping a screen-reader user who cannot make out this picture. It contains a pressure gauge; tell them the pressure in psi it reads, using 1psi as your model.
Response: 4700psi
